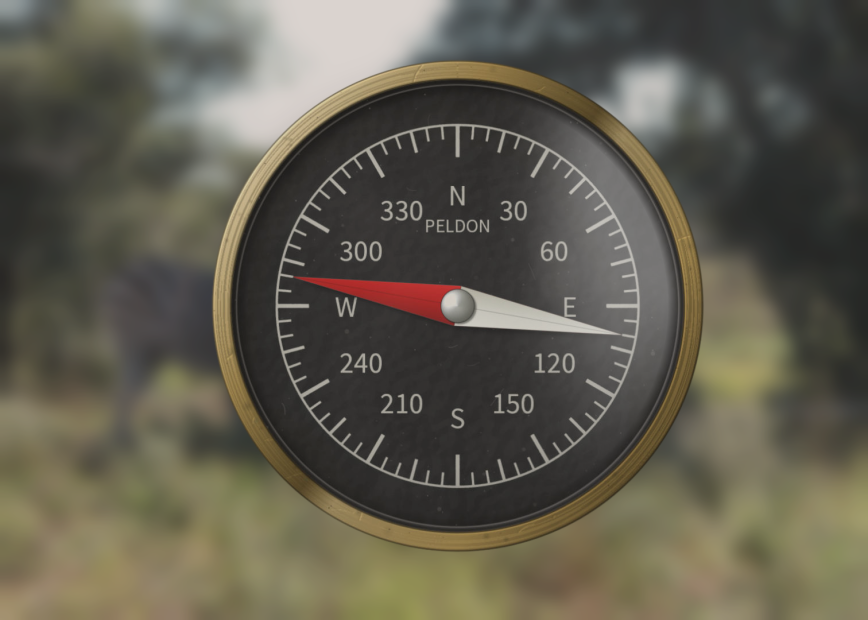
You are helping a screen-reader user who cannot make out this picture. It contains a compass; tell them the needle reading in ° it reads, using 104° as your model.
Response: 280°
